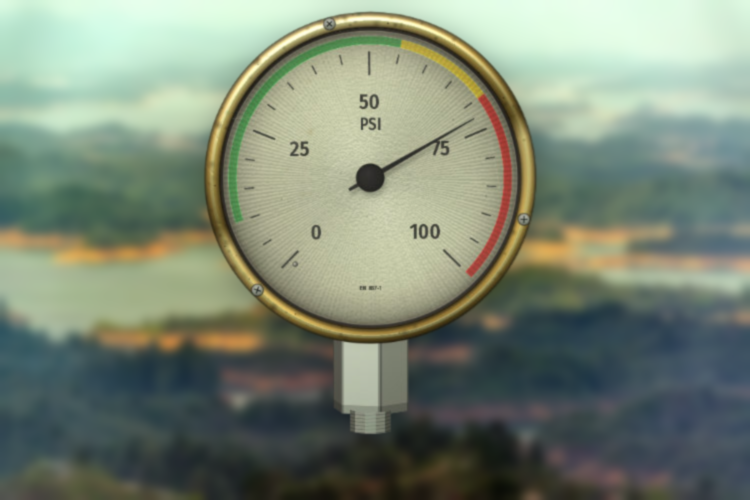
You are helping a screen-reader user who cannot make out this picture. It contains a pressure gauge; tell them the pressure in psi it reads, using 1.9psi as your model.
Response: 72.5psi
